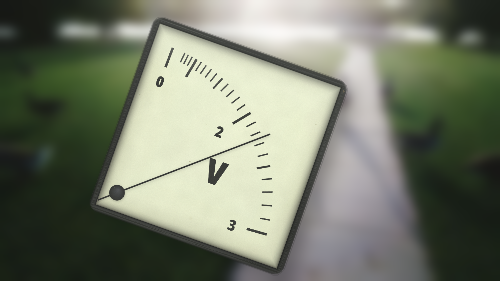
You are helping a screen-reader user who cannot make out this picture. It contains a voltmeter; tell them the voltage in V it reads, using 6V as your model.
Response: 2.25V
